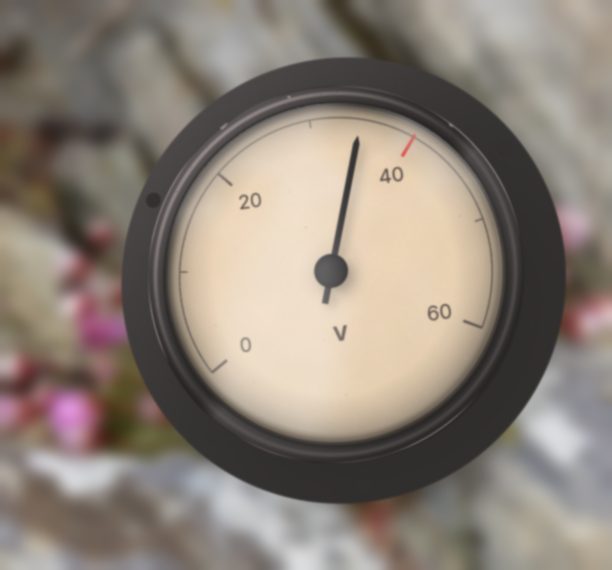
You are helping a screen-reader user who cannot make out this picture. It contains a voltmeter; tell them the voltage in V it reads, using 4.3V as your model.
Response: 35V
